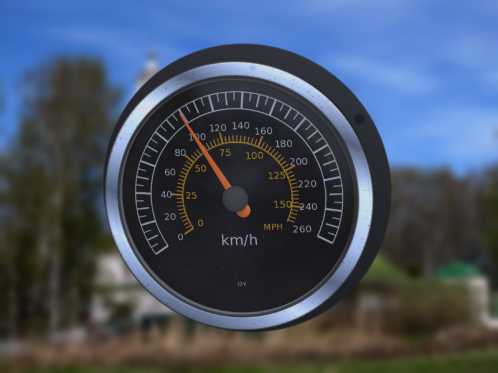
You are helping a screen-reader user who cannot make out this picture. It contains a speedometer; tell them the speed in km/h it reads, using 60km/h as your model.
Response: 100km/h
